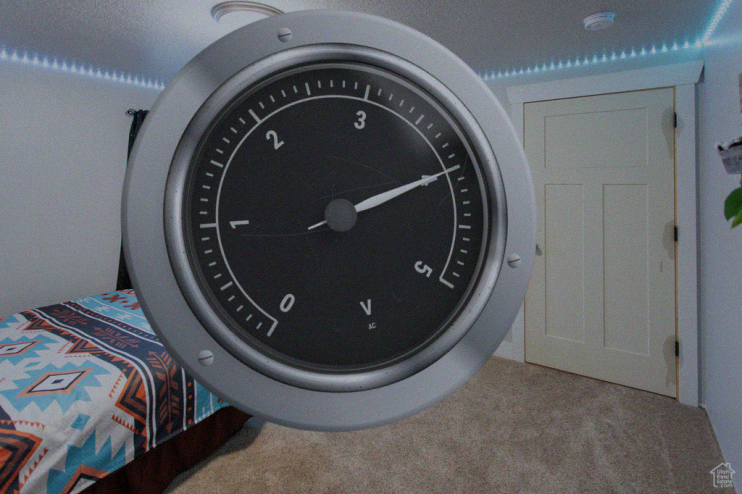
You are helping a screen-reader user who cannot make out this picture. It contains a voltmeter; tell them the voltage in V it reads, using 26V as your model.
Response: 4V
